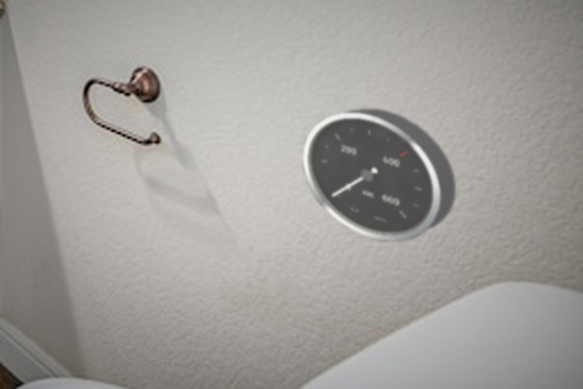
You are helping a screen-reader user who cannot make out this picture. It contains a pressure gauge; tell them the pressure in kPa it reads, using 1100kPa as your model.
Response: 0kPa
